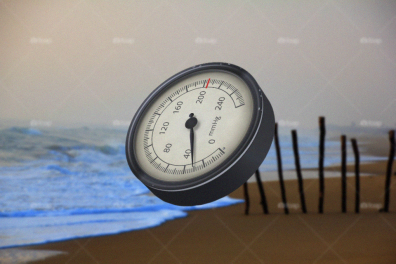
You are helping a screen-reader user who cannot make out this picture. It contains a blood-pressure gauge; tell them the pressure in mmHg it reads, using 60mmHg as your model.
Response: 30mmHg
